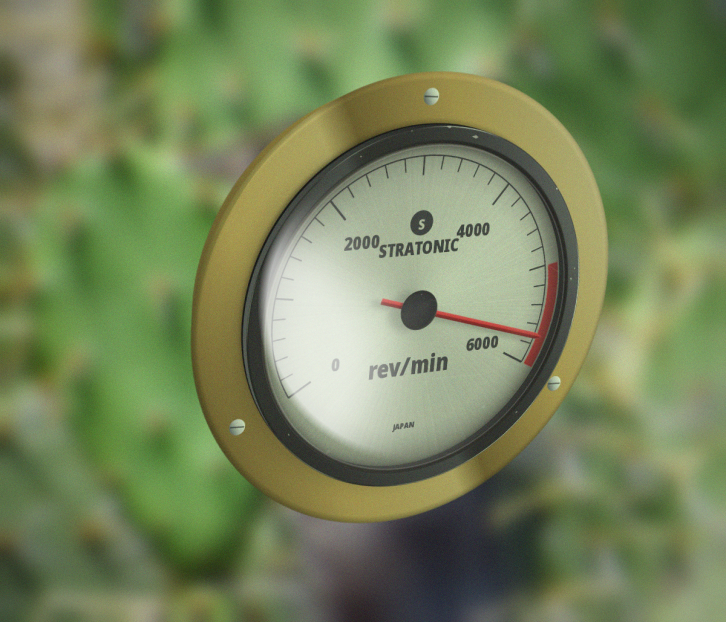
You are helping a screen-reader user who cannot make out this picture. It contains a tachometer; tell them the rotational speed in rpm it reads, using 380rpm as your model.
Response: 5700rpm
